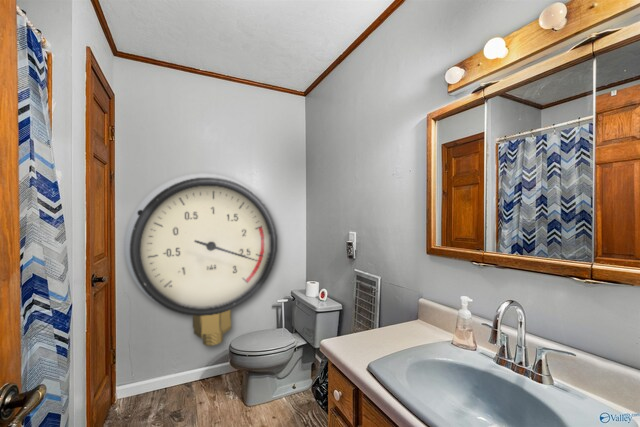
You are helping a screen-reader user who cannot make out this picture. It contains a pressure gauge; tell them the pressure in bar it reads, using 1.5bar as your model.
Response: 2.6bar
